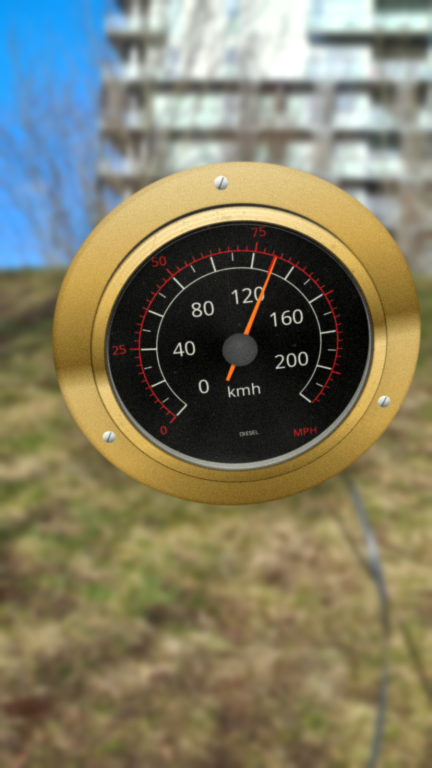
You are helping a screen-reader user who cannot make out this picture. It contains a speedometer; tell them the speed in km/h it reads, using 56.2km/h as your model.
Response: 130km/h
